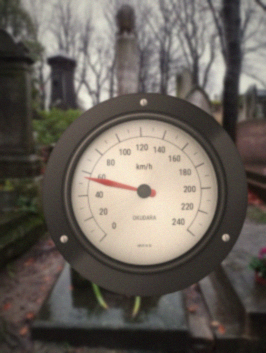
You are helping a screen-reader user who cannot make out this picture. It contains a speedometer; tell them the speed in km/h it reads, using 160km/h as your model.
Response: 55km/h
